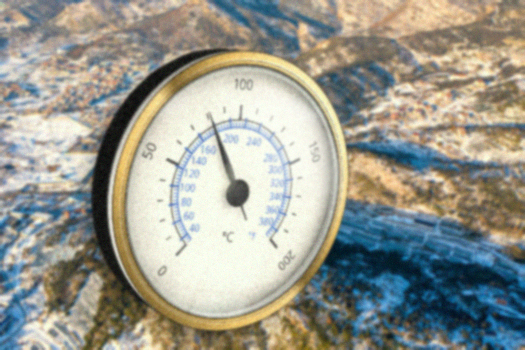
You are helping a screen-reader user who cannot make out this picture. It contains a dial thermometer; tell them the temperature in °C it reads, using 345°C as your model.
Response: 80°C
